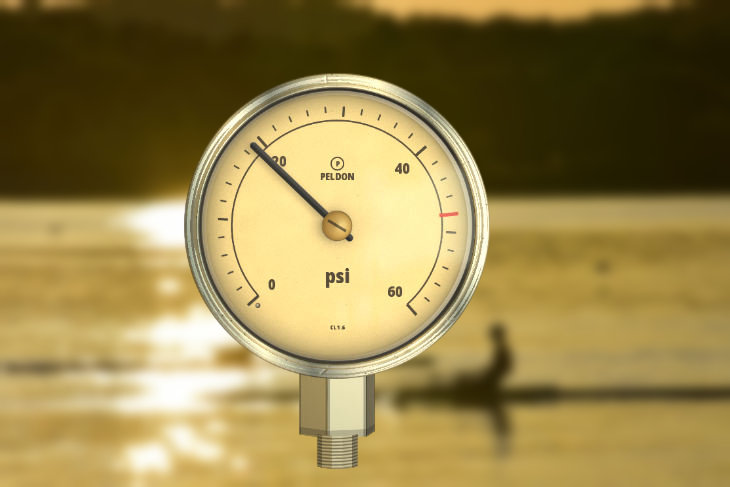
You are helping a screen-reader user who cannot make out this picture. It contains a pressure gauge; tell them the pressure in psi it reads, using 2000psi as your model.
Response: 19psi
